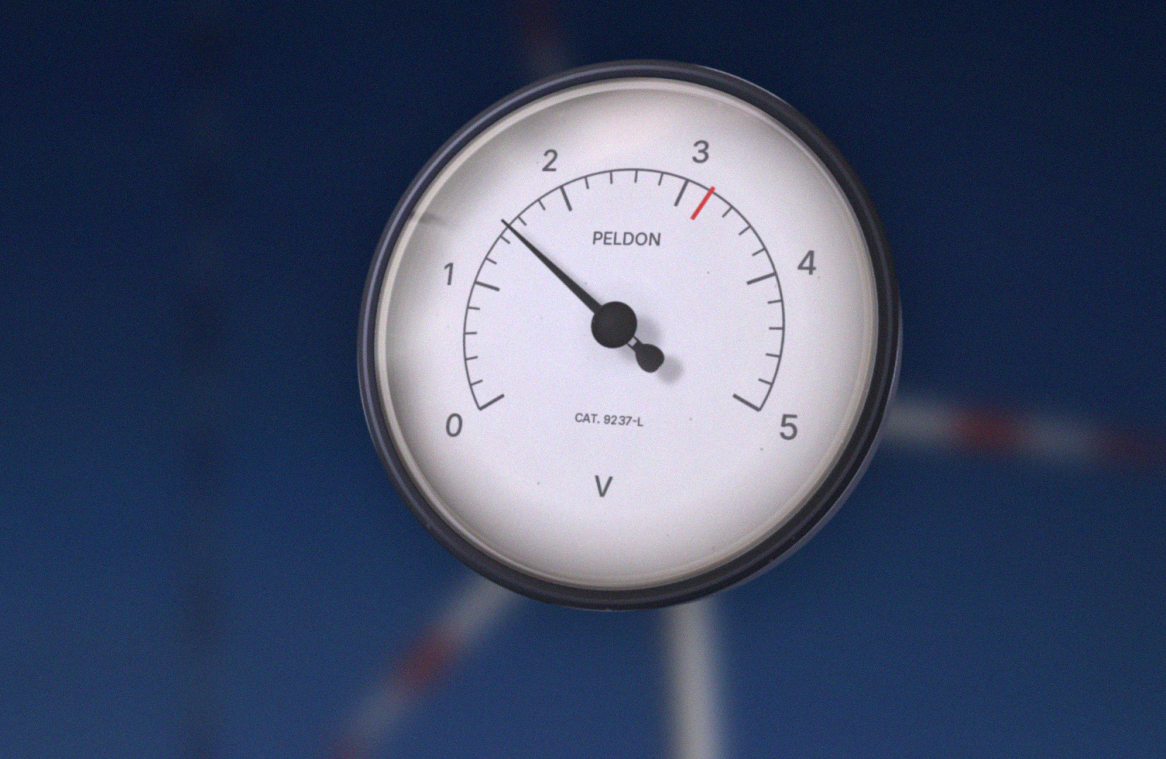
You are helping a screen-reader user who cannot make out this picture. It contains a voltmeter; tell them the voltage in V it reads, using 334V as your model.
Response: 1.5V
